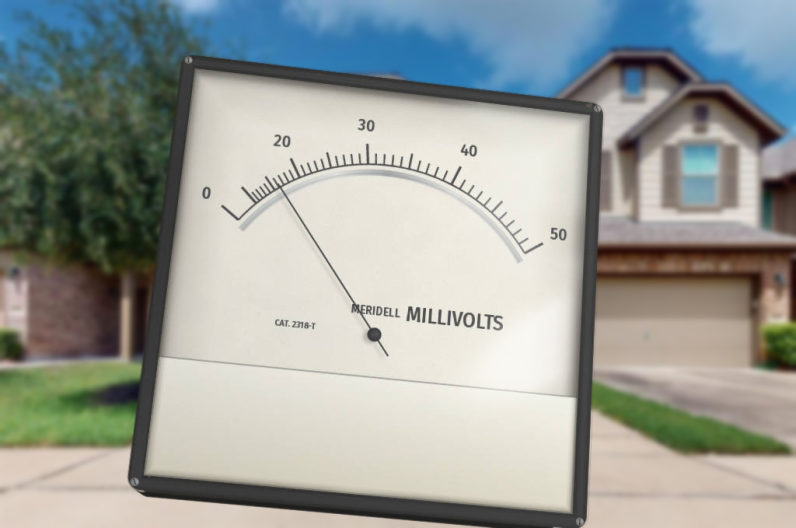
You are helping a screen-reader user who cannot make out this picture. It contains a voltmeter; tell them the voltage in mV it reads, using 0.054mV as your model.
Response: 16mV
